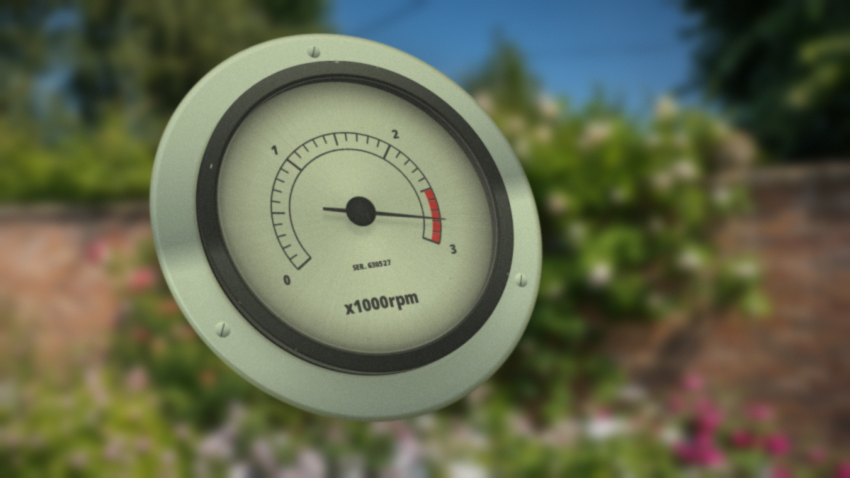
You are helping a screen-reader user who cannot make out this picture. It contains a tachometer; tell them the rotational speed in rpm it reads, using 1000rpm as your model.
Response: 2800rpm
